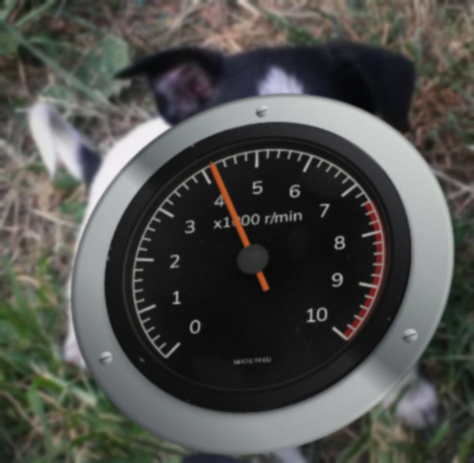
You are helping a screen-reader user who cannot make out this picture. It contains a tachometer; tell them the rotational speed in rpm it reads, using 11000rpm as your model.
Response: 4200rpm
